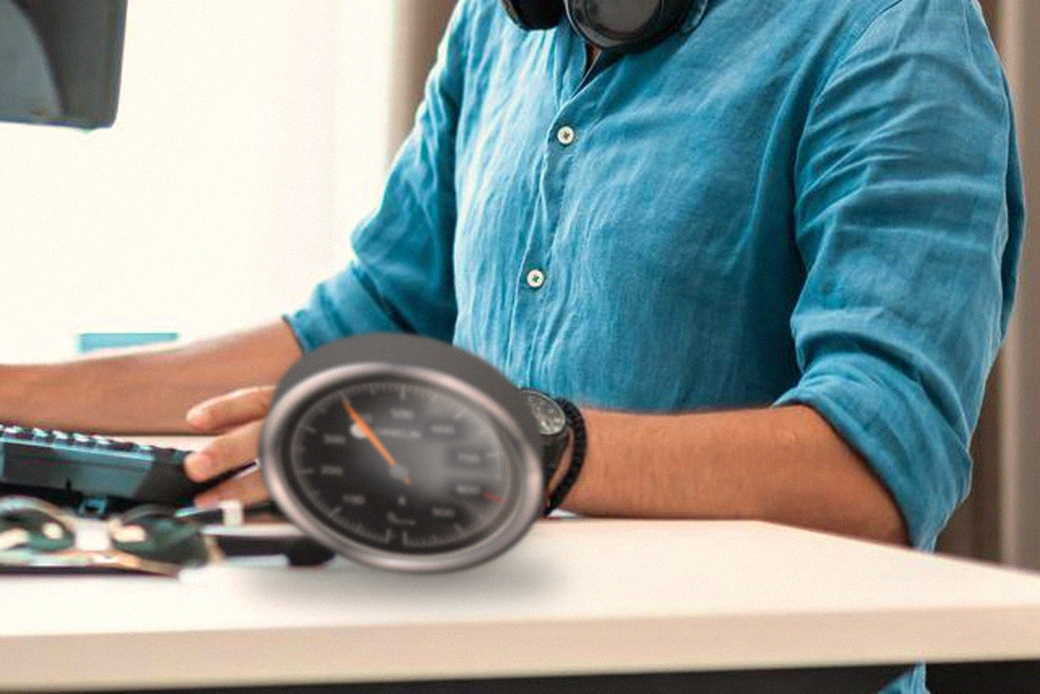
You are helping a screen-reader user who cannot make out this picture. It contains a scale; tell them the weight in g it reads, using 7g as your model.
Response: 400g
